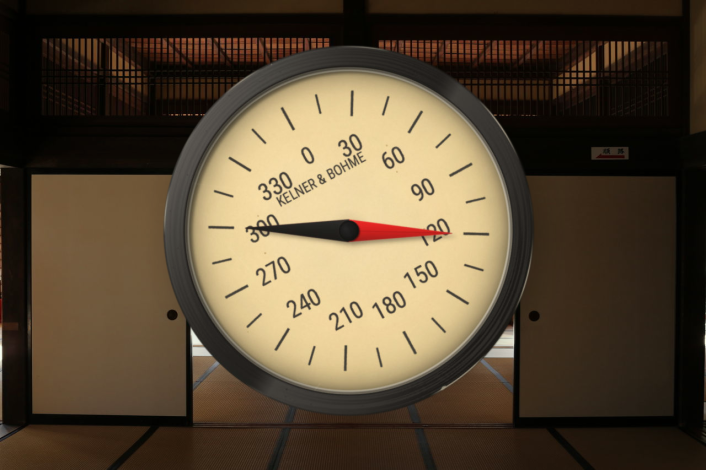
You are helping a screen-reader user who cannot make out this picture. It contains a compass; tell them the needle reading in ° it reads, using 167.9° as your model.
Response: 120°
